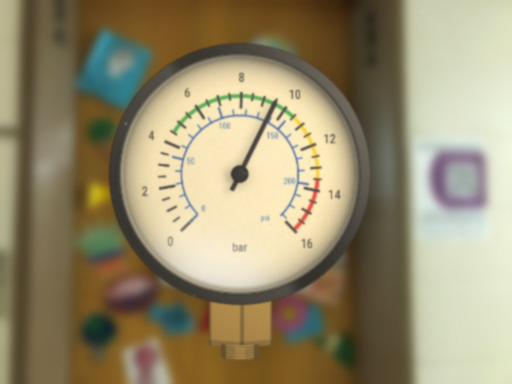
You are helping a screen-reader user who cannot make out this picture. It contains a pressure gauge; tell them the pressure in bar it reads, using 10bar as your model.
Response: 9.5bar
